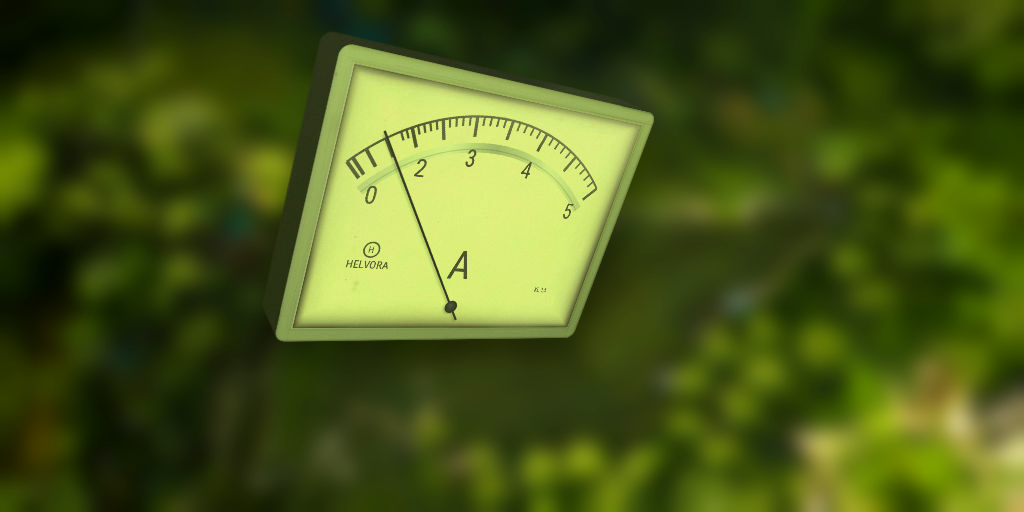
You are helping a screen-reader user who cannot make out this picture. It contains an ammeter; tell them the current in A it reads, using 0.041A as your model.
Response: 1.5A
